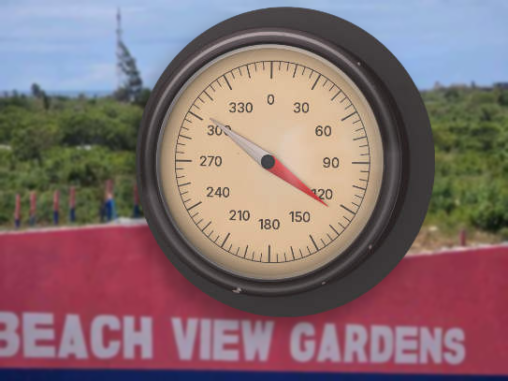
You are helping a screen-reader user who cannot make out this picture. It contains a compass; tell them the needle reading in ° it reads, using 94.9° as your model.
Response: 125°
